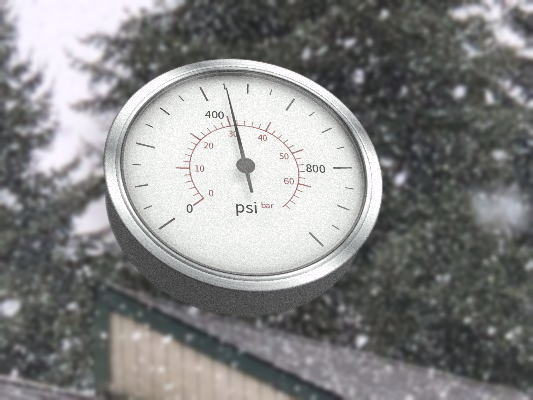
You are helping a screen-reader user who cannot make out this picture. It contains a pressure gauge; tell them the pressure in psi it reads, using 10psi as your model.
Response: 450psi
